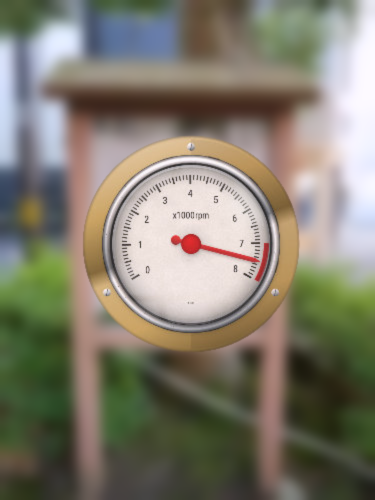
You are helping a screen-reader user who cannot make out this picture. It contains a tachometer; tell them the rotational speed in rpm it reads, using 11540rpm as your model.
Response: 7500rpm
